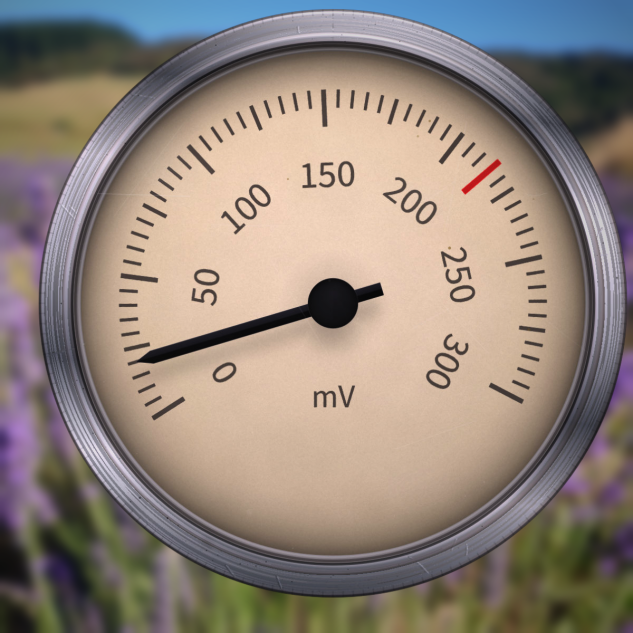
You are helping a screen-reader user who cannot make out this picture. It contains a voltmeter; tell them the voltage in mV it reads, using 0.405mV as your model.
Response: 20mV
